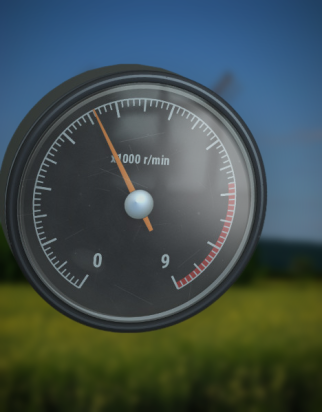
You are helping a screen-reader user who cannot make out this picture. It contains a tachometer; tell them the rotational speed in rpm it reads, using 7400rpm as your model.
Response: 3600rpm
